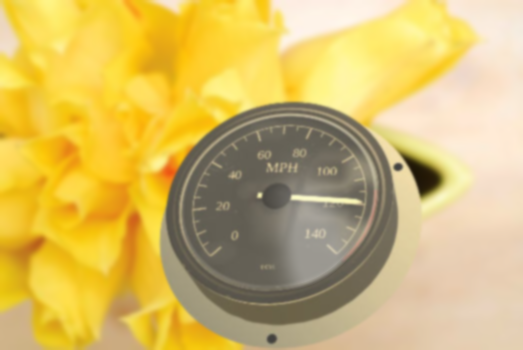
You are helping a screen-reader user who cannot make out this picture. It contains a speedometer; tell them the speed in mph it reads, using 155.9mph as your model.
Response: 120mph
